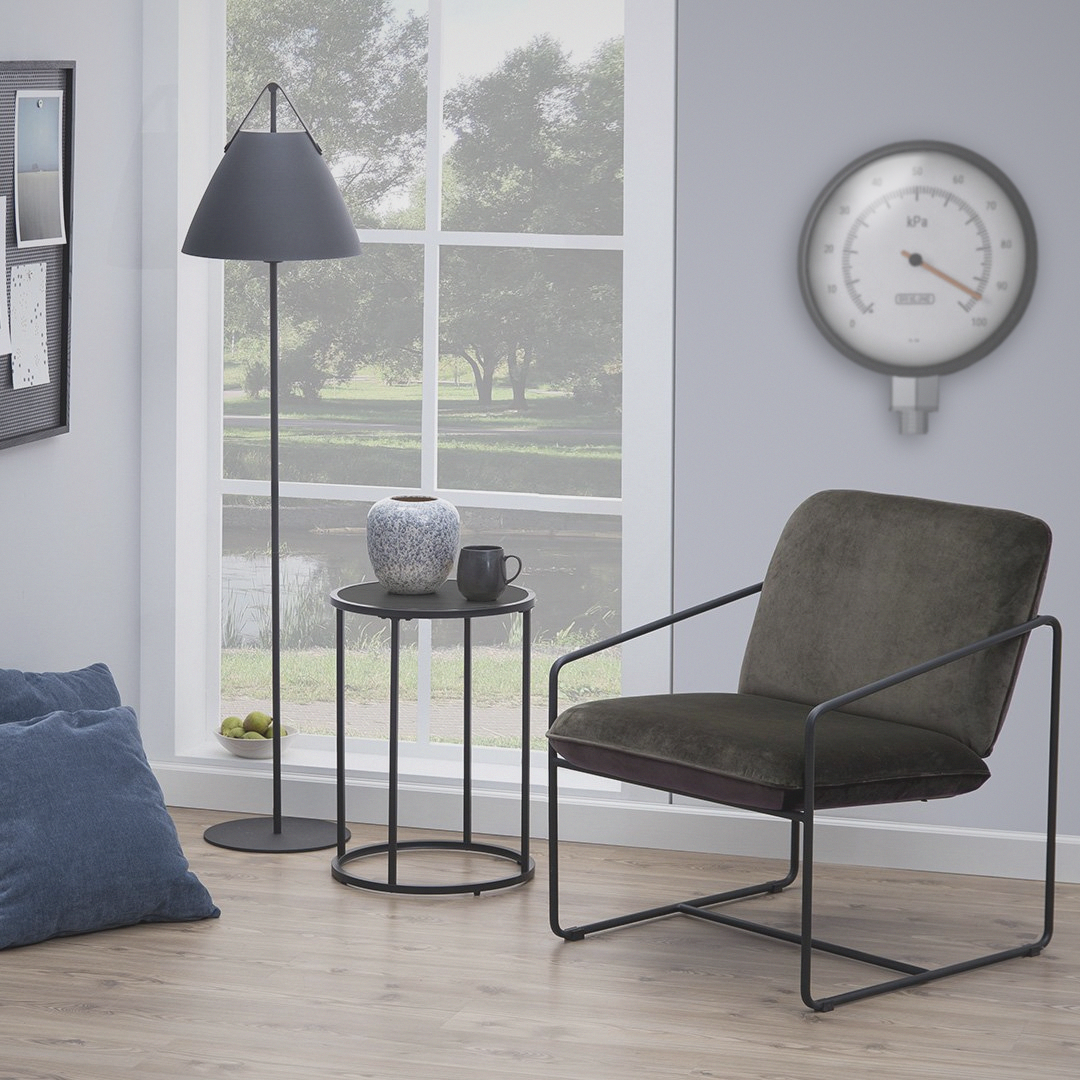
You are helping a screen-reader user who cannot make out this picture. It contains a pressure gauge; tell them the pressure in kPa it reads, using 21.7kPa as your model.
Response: 95kPa
